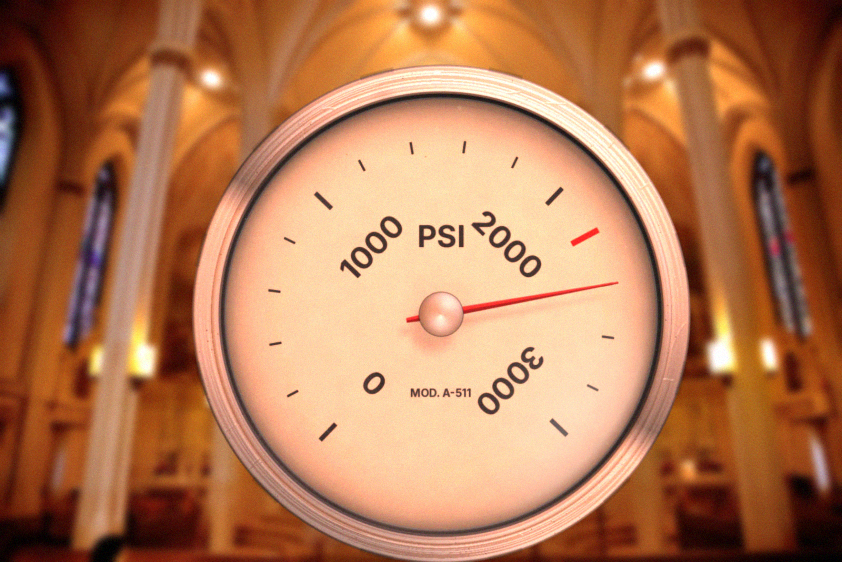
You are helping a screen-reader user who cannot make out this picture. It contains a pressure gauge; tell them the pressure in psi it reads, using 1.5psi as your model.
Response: 2400psi
